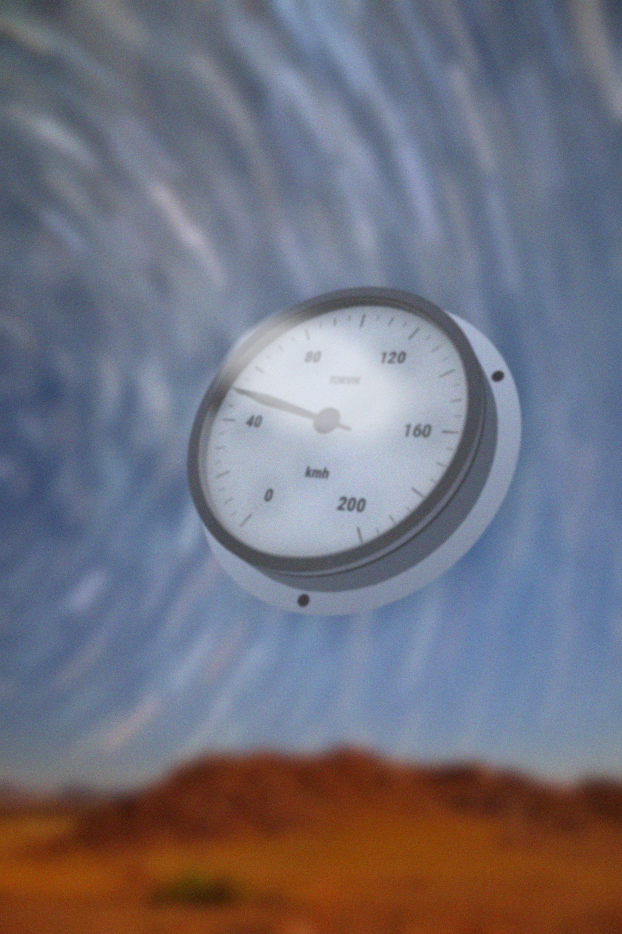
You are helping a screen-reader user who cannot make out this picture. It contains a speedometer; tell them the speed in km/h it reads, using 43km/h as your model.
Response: 50km/h
